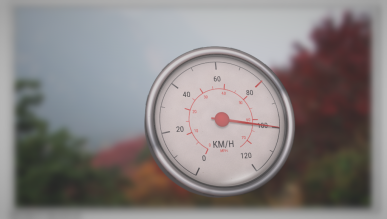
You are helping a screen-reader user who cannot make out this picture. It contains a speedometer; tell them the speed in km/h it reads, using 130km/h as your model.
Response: 100km/h
